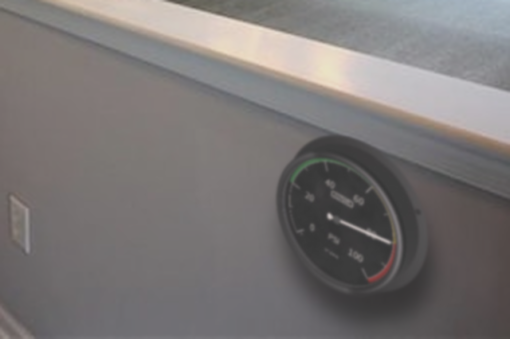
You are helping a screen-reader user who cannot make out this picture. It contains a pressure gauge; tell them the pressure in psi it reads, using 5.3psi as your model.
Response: 80psi
